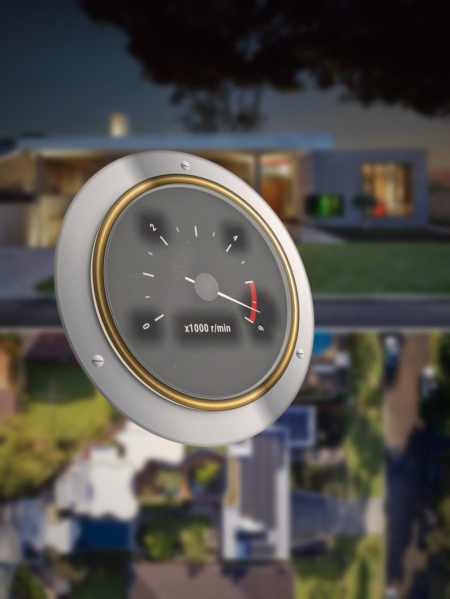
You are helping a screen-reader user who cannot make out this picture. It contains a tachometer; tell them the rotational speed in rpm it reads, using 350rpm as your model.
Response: 5750rpm
